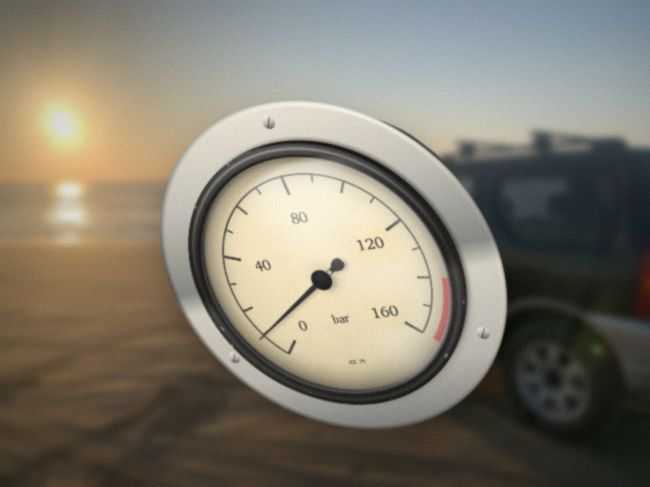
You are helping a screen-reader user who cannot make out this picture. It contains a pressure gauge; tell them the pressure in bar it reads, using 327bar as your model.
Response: 10bar
